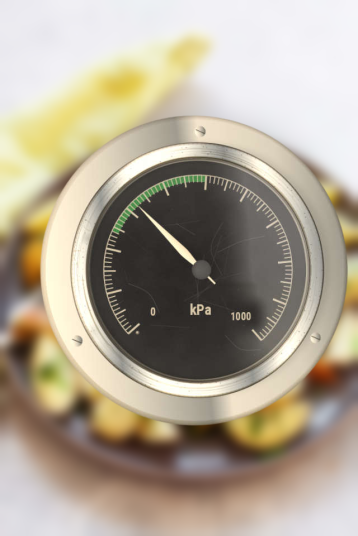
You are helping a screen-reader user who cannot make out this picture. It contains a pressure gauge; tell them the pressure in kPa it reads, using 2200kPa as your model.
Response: 320kPa
